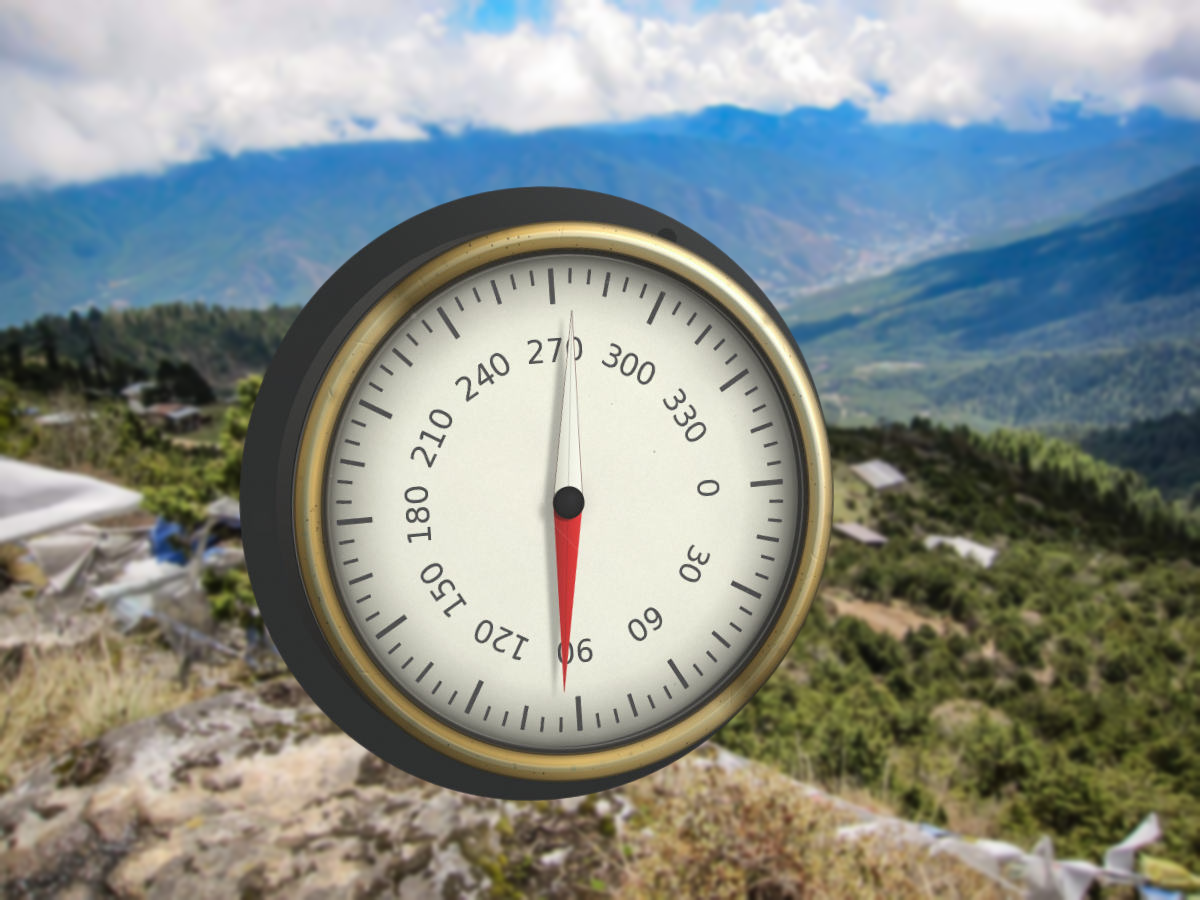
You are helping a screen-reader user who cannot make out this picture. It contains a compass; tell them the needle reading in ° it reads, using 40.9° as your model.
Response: 95°
